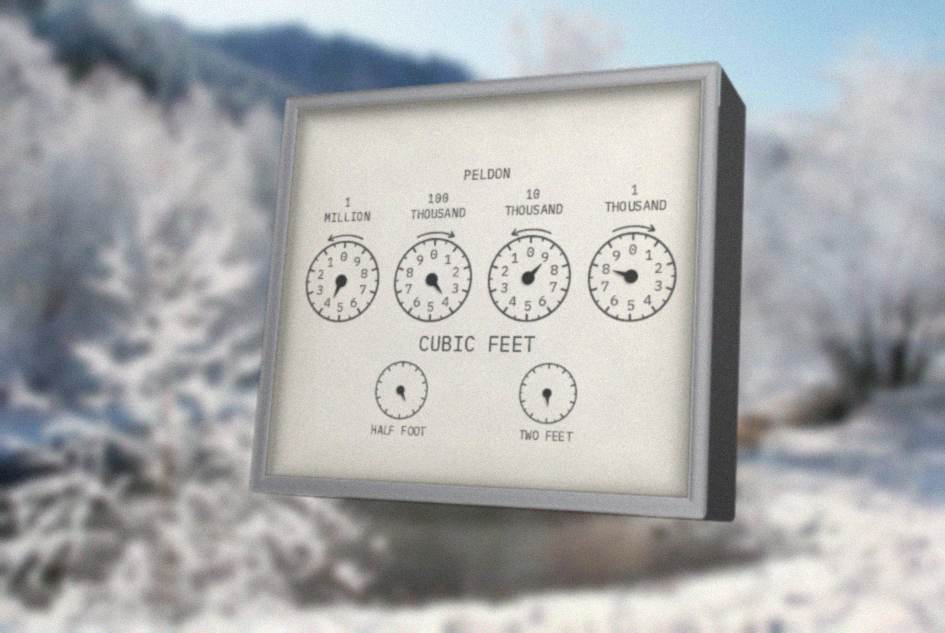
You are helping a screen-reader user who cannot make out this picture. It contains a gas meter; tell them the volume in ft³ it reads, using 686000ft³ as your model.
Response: 438800ft³
